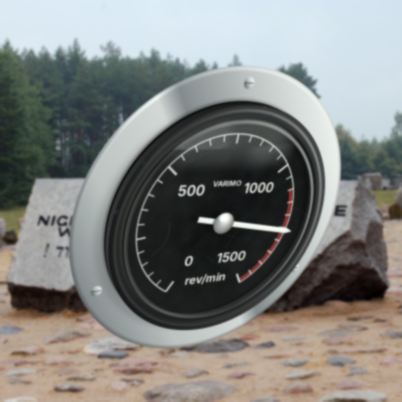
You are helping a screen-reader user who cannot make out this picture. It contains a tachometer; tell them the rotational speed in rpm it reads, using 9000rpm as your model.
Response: 1250rpm
